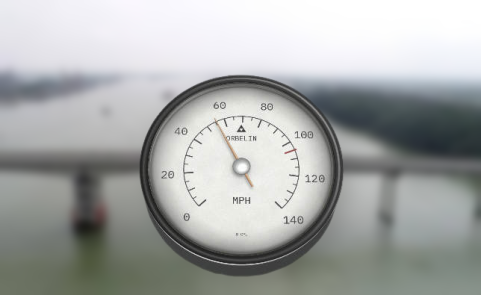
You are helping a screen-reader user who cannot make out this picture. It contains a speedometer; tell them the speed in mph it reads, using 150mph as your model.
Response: 55mph
